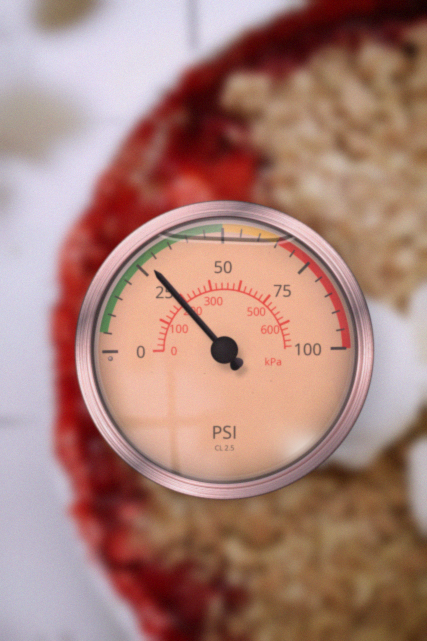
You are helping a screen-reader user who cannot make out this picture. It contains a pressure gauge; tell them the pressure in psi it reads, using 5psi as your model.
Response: 27.5psi
